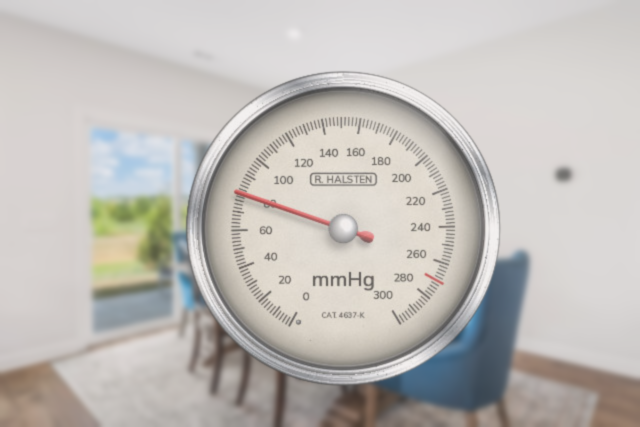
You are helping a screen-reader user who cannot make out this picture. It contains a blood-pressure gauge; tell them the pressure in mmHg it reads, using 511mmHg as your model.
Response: 80mmHg
